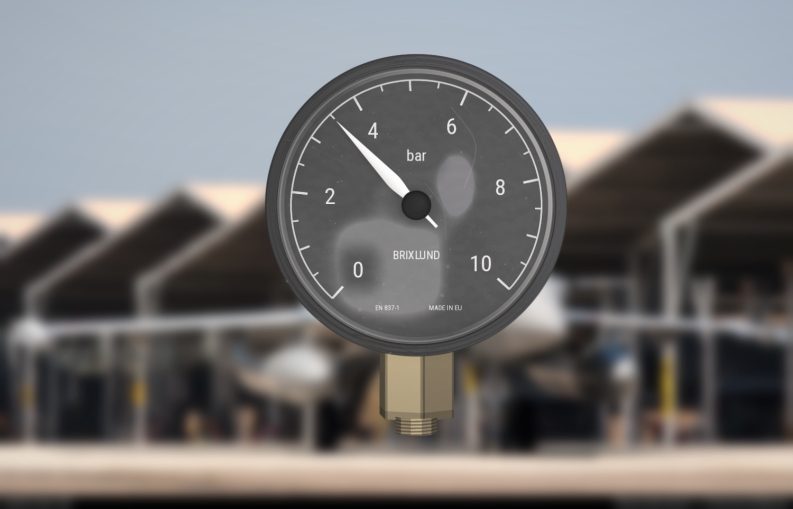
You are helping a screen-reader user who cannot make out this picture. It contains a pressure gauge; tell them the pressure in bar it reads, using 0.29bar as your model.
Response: 3.5bar
